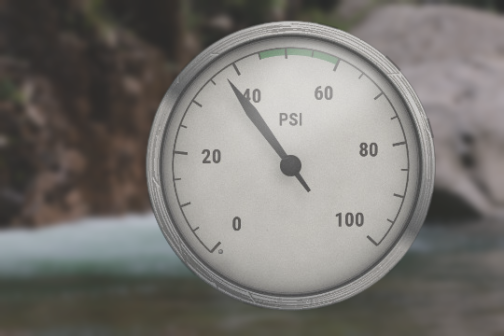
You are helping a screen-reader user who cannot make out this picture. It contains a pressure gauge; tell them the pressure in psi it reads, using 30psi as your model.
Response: 37.5psi
